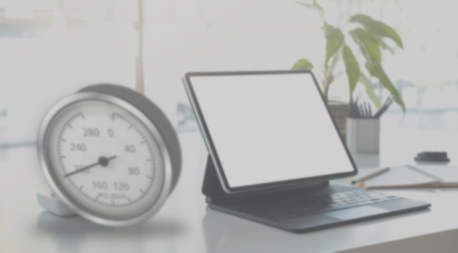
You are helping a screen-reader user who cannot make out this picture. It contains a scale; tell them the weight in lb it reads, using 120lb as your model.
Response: 200lb
